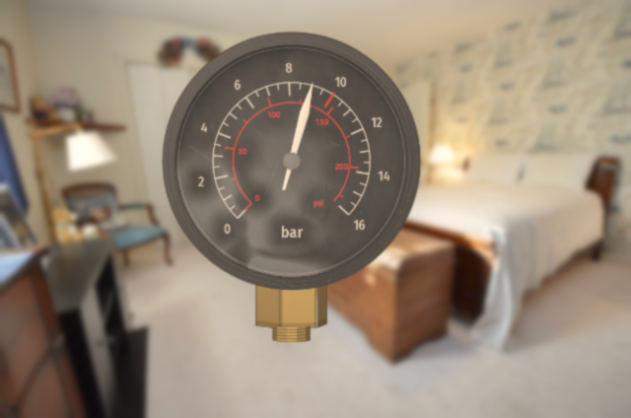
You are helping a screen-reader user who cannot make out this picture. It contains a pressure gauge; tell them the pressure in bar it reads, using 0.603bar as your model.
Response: 9bar
